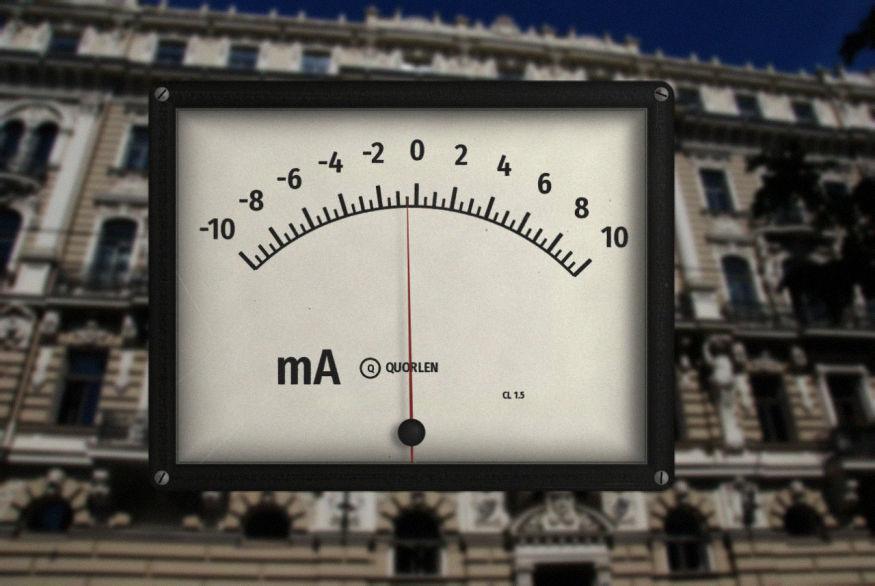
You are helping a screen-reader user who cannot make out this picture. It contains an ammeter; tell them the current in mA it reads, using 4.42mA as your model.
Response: -0.5mA
